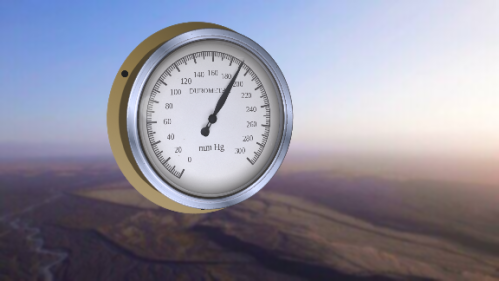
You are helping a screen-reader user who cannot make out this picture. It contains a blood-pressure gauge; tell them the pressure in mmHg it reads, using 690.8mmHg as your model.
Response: 190mmHg
